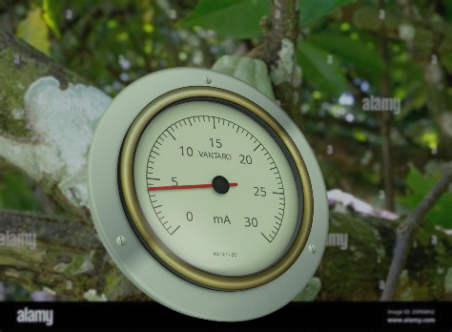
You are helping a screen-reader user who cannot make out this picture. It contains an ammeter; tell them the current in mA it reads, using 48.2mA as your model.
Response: 4mA
